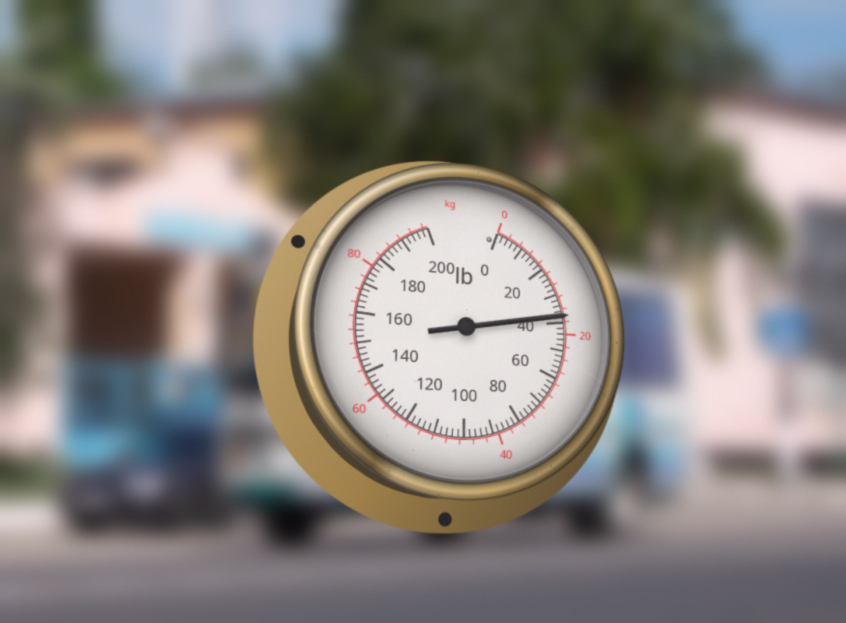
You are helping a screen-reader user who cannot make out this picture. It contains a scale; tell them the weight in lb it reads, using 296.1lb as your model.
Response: 38lb
